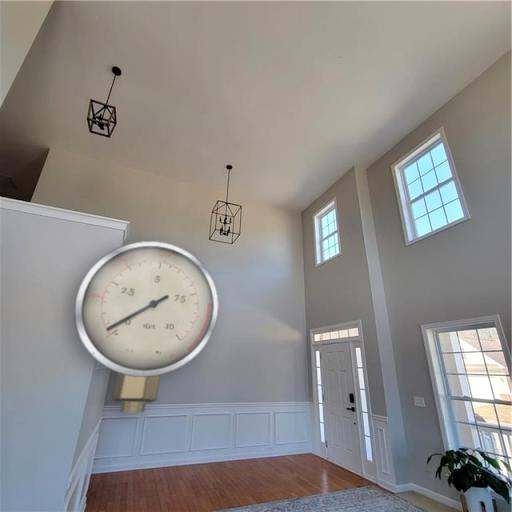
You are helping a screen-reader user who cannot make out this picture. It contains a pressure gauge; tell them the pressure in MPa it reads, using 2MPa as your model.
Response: 0.25MPa
